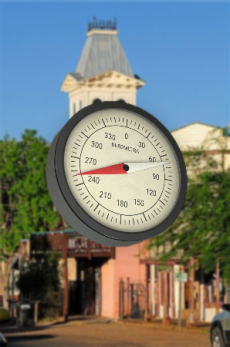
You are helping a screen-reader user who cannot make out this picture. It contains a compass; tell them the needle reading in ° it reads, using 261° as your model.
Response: 250°
